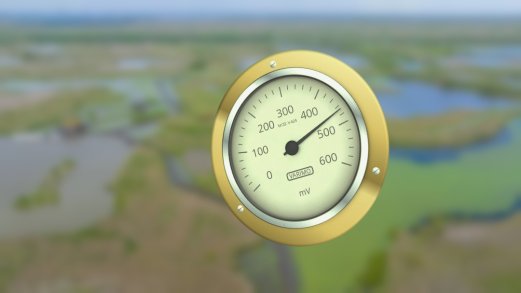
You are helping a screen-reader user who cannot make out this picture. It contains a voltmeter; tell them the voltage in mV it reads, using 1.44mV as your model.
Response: 470mV
